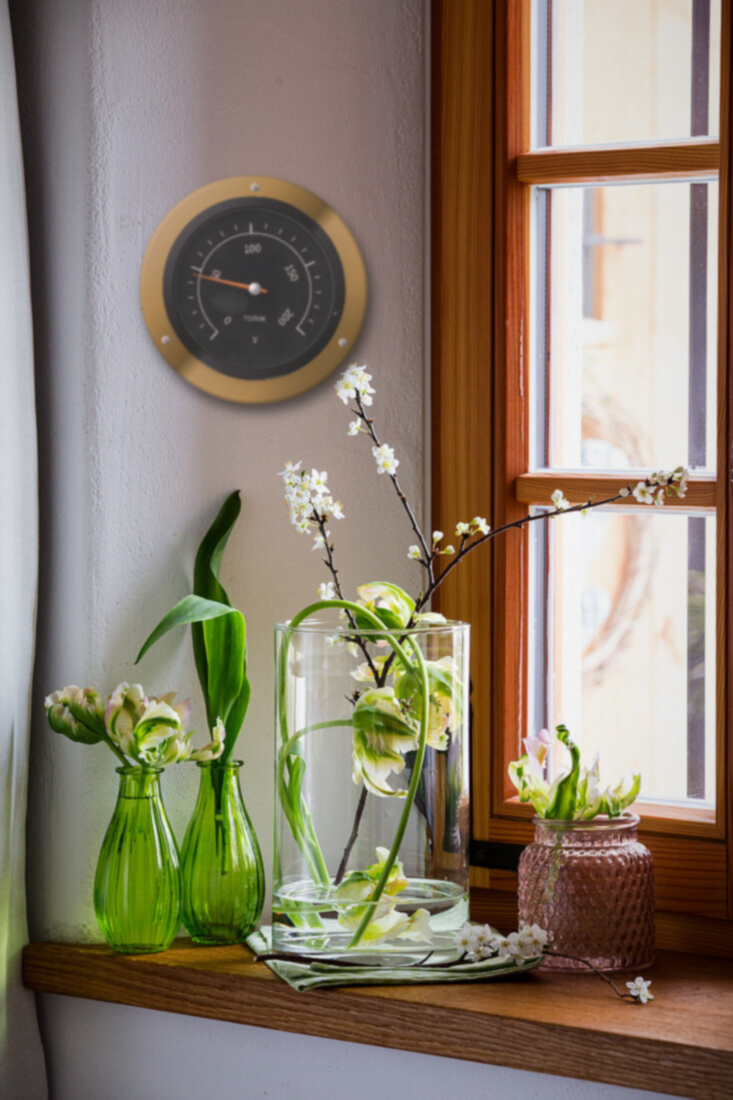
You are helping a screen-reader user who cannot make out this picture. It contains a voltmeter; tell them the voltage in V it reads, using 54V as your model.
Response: 45V
